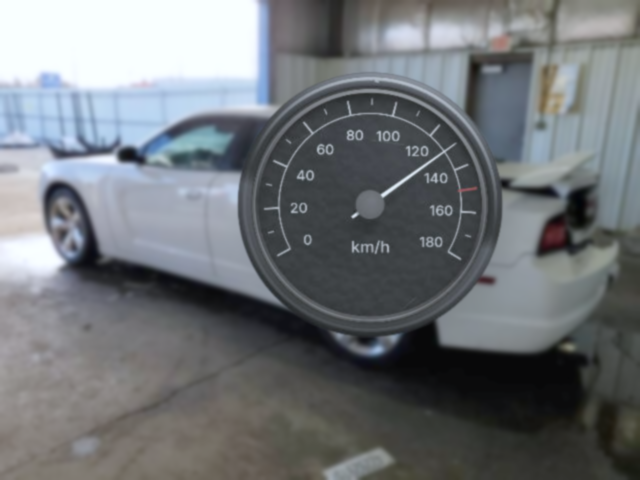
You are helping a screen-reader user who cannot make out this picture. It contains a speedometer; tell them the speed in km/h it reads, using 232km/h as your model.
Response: 130km/h
